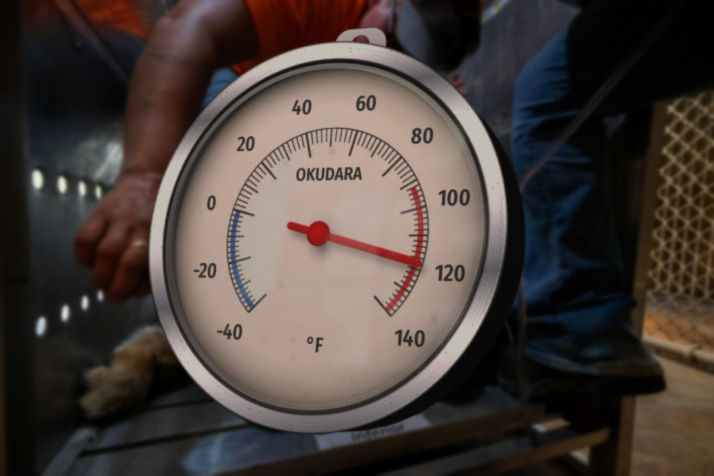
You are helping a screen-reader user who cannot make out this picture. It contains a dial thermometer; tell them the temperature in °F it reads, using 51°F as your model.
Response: 120°F
